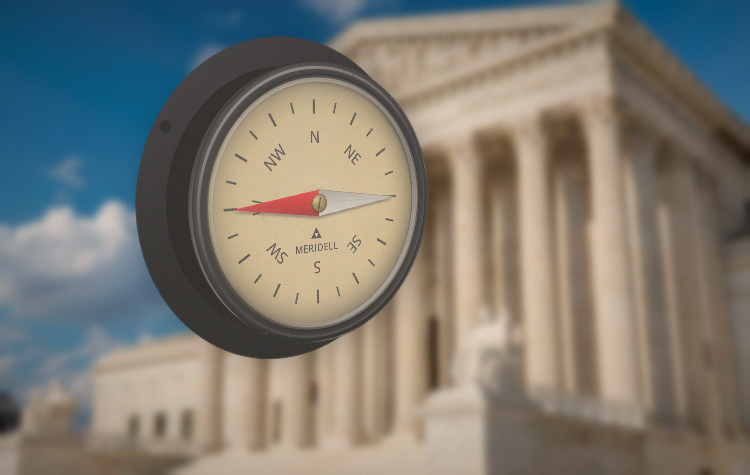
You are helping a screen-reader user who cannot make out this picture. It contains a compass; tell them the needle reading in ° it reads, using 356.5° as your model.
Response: 270°
